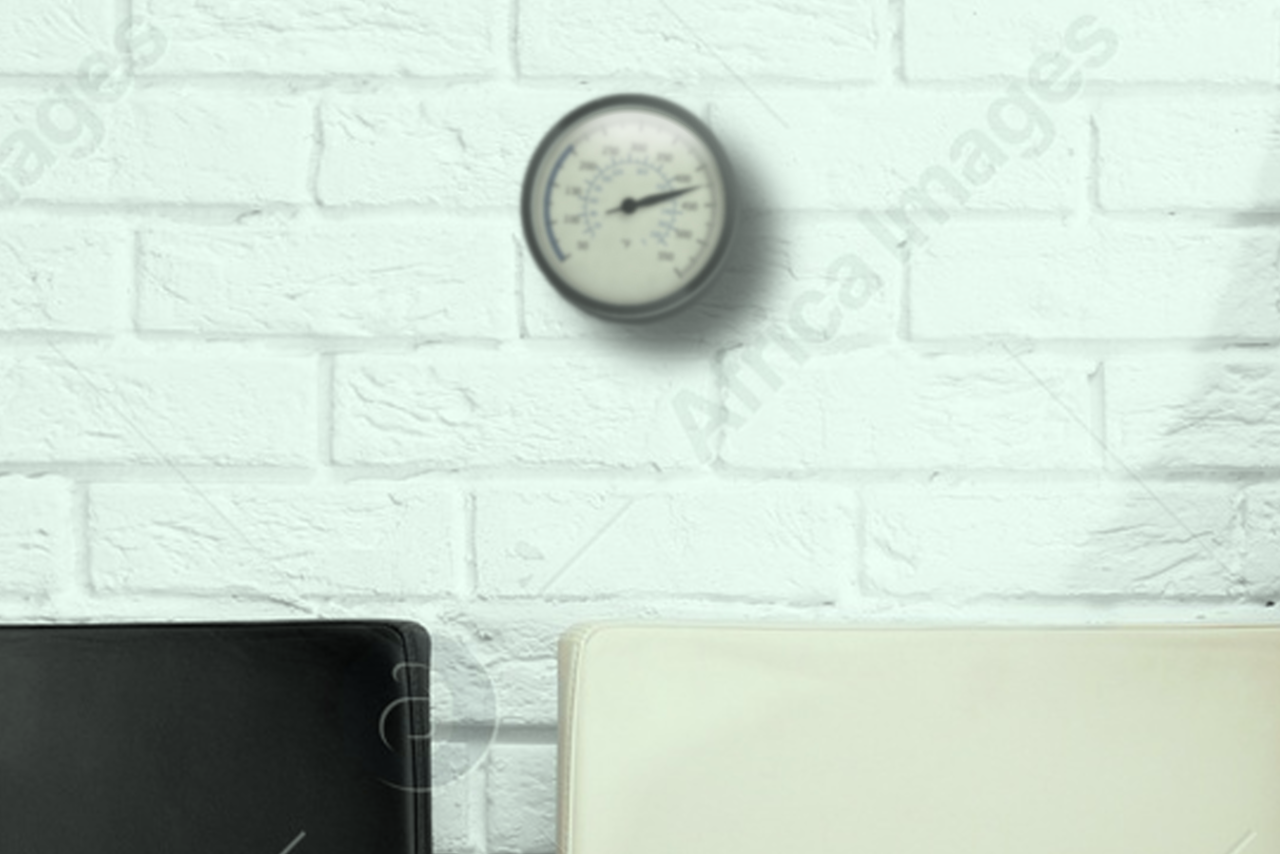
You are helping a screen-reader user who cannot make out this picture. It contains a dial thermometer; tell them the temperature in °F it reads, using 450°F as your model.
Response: 425°F
